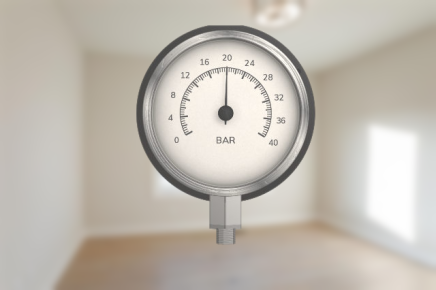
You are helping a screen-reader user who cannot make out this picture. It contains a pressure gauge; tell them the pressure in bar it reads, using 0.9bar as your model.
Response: 20bar
